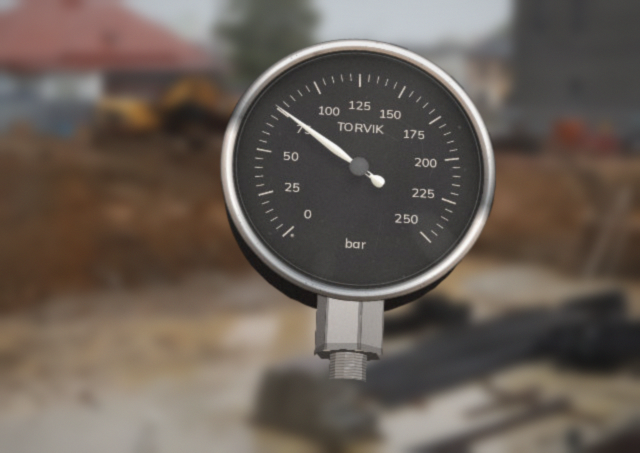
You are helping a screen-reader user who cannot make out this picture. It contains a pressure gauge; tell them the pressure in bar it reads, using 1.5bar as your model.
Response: 75bar
